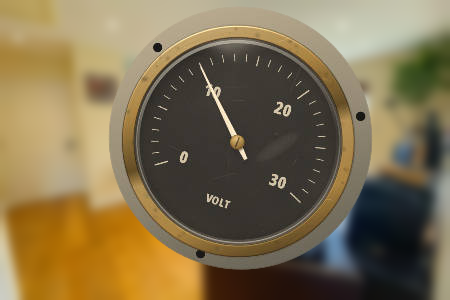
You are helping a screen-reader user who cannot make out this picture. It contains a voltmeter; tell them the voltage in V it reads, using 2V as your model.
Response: 10V
